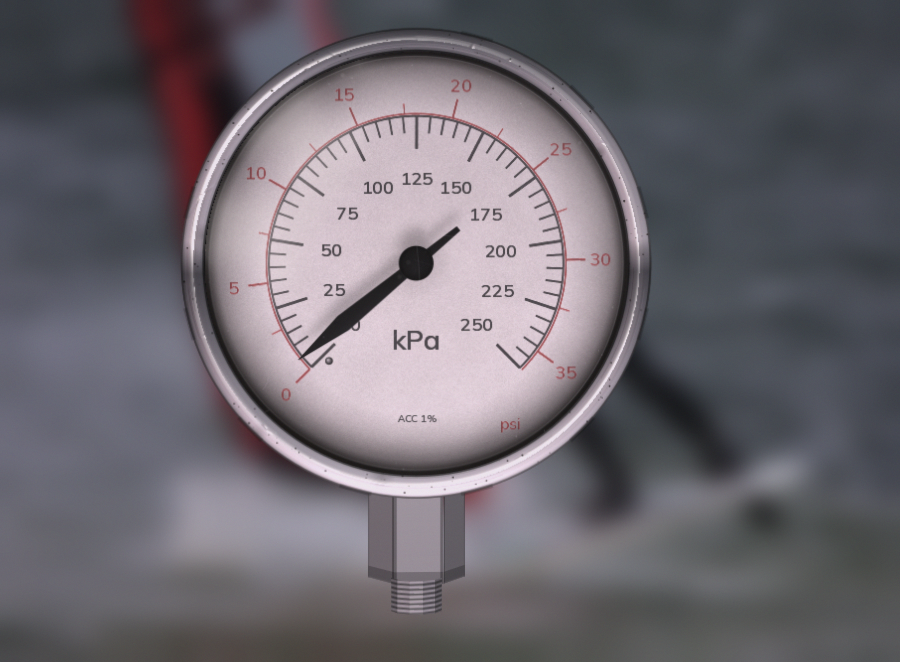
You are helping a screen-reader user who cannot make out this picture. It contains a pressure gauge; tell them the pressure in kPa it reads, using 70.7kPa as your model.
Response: 5kPa
